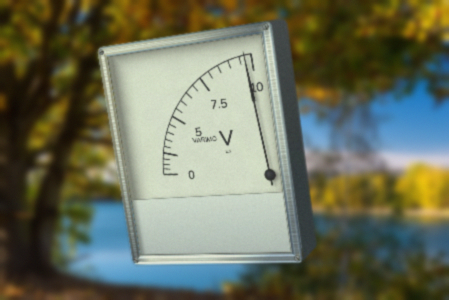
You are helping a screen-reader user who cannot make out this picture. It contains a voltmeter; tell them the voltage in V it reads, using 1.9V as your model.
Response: 9.75V
